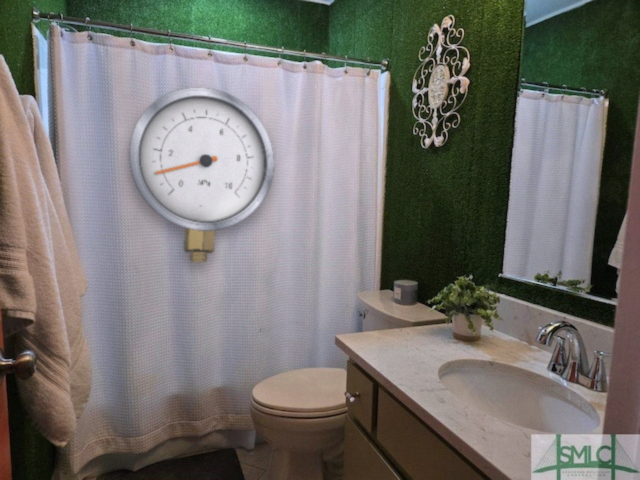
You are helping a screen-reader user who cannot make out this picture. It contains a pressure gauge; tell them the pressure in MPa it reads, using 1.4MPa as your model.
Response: 1MPa
